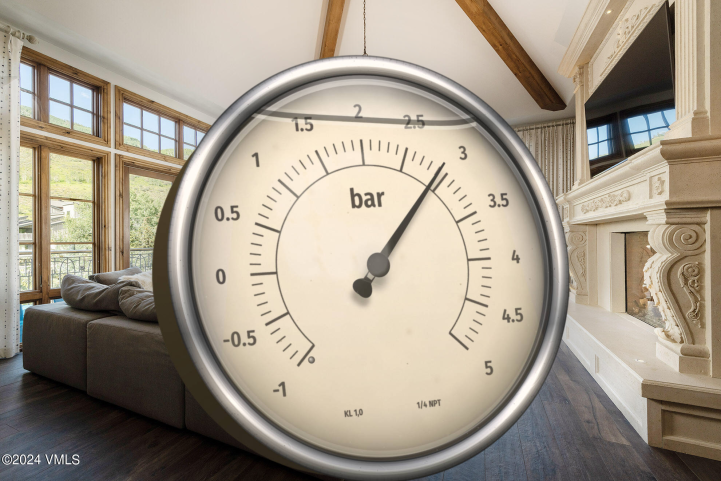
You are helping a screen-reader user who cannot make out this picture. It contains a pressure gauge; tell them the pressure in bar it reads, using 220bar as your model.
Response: 2.9bar
